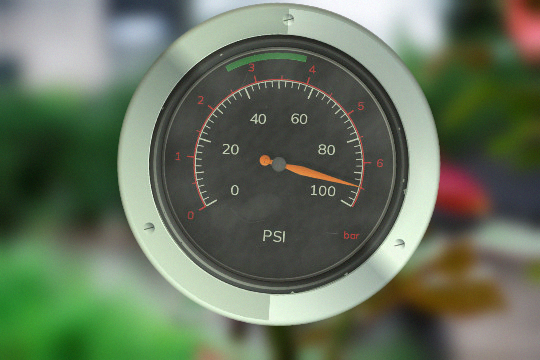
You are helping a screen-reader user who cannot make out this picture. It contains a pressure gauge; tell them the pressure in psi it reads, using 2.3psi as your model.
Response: 94psi
